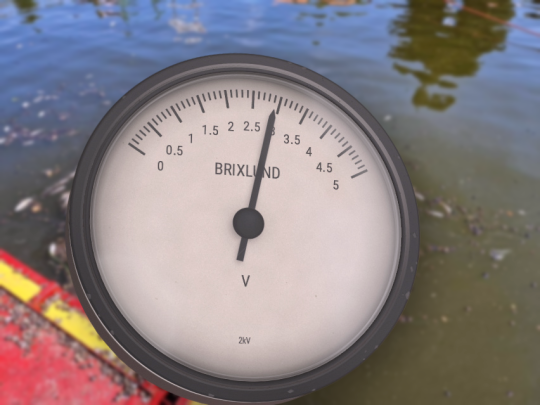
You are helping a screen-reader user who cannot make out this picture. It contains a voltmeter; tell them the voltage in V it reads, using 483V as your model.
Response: 2.9V
